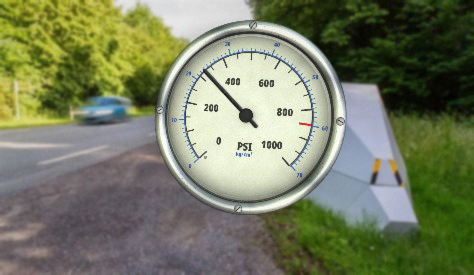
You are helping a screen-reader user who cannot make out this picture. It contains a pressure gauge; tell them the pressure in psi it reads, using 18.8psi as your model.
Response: 325psi
